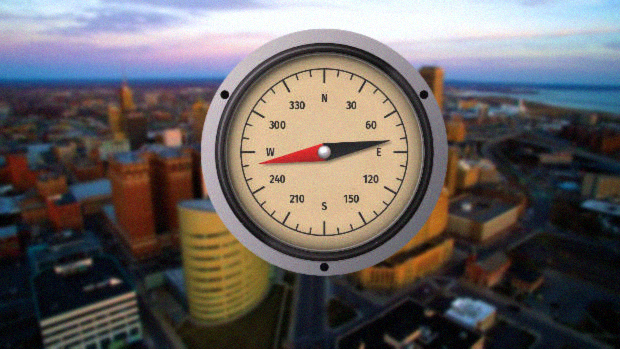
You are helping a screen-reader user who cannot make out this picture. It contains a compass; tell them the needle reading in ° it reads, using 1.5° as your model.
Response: 260°
